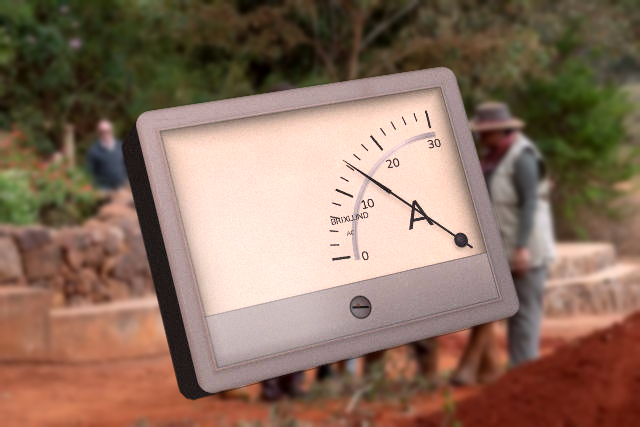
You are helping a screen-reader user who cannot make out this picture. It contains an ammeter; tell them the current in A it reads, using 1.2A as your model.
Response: 14A
